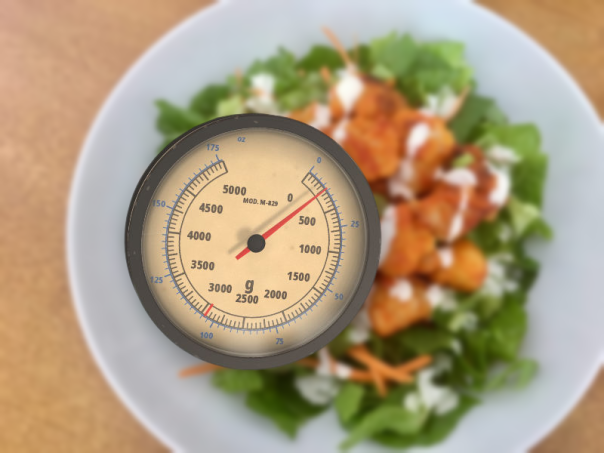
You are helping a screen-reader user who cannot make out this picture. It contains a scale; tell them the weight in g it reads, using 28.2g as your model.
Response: 250g
